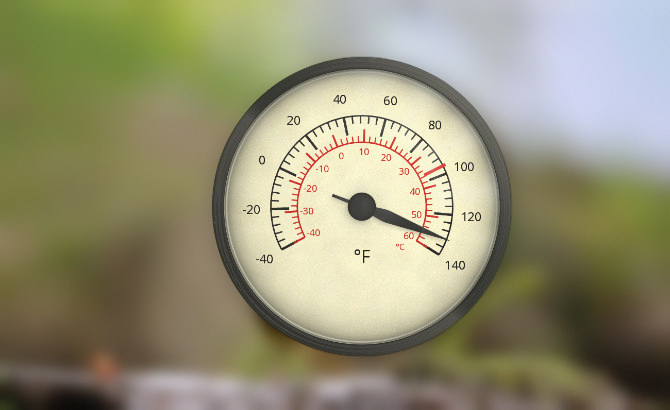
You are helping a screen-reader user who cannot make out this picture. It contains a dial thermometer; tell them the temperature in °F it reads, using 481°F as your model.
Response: 132°F
